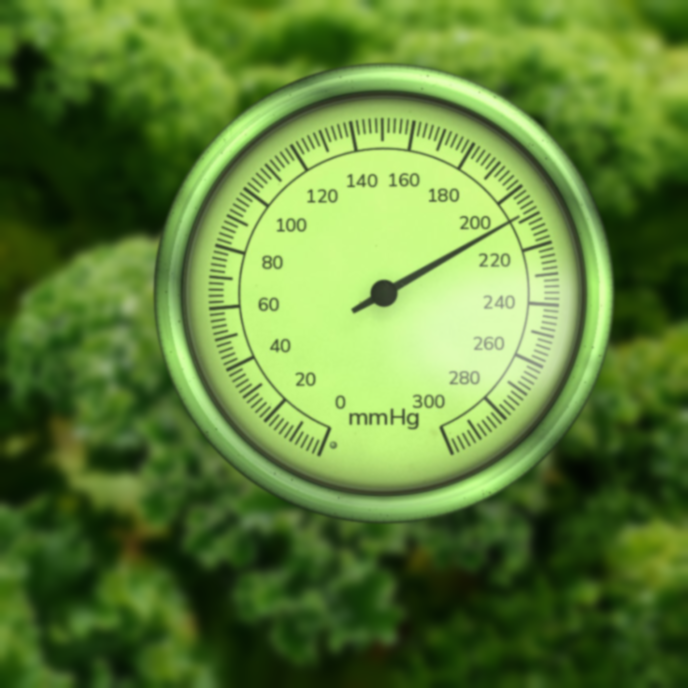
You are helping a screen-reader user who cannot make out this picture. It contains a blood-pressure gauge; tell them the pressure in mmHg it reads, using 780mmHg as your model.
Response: 208mmHg
